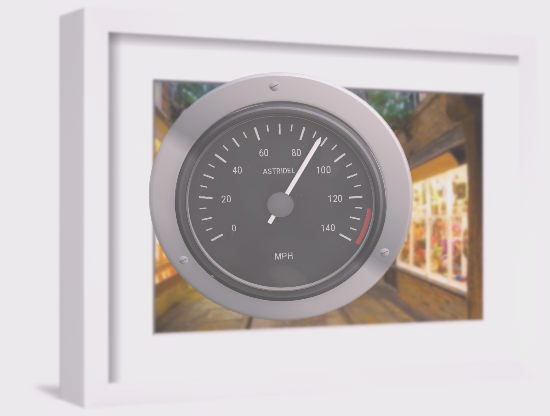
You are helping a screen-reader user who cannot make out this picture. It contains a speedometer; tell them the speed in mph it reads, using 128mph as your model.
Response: 87.5mph
